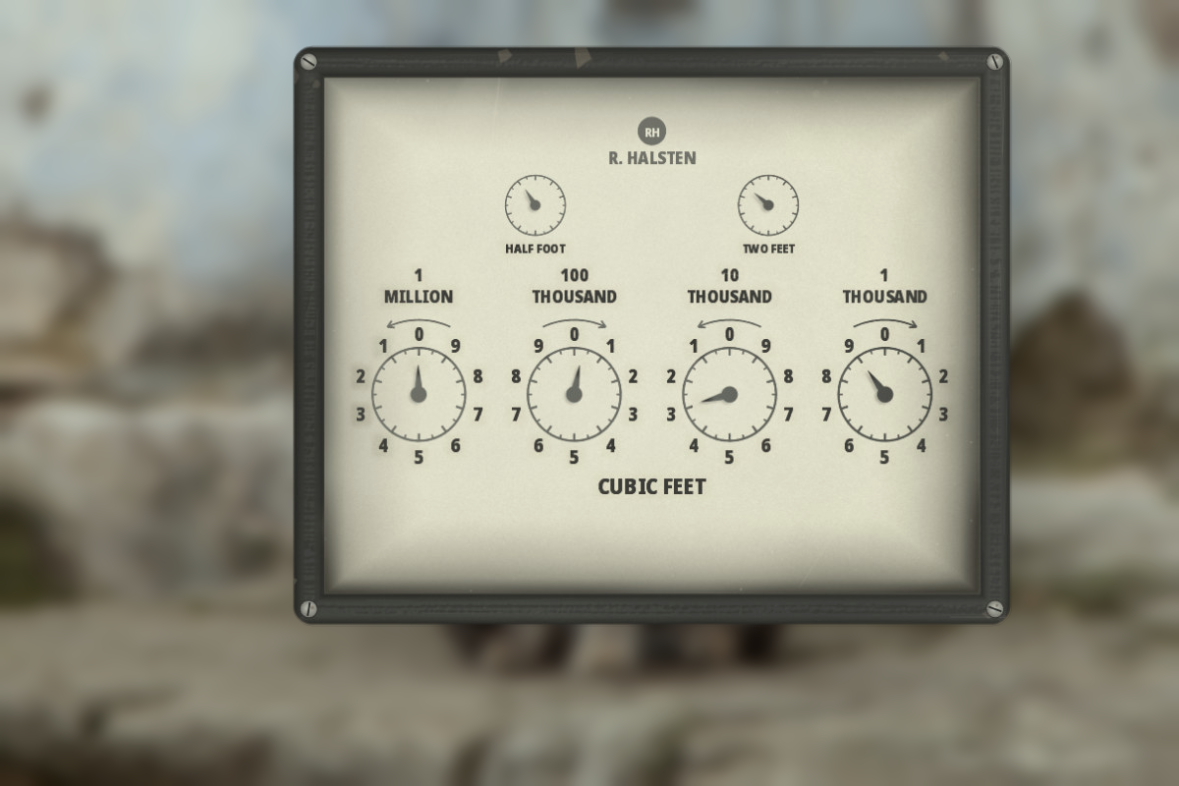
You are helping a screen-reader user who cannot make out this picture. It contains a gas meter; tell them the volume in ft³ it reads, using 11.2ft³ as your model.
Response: 2900ft³
